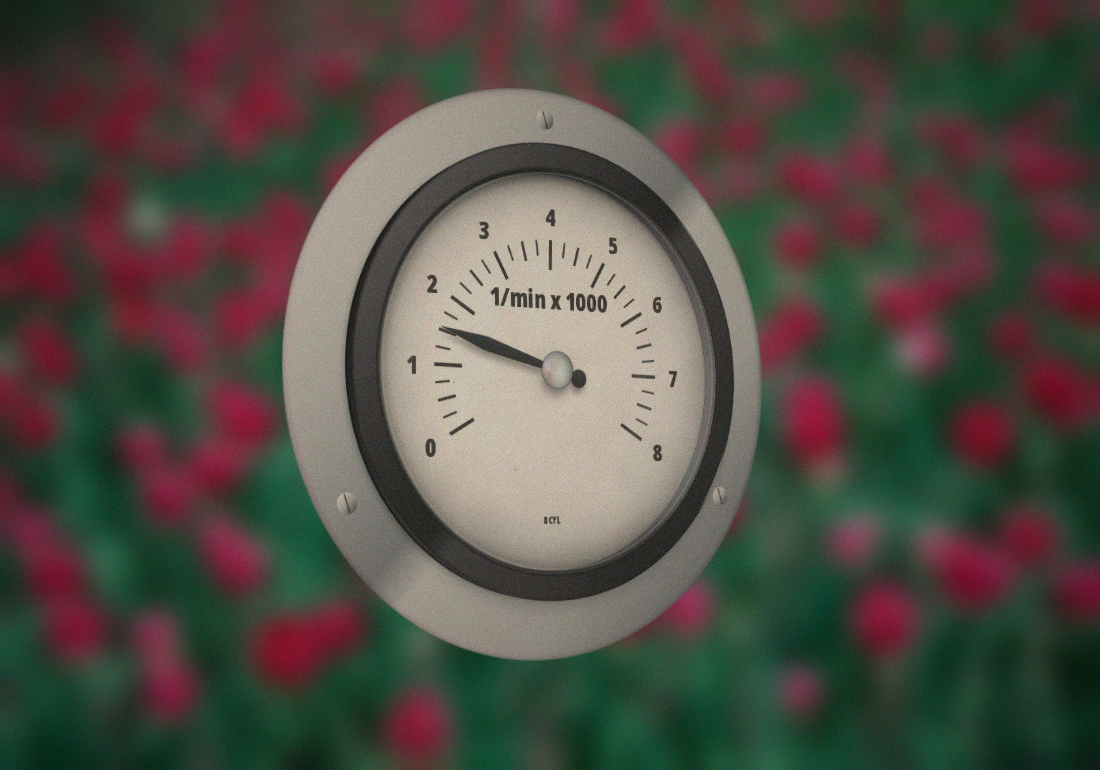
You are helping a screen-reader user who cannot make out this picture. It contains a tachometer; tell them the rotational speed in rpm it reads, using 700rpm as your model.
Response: 1500rpm
